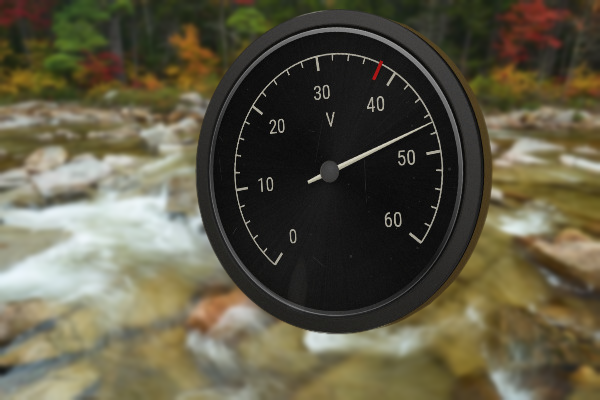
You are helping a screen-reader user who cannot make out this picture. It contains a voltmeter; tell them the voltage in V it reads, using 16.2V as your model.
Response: 47V
